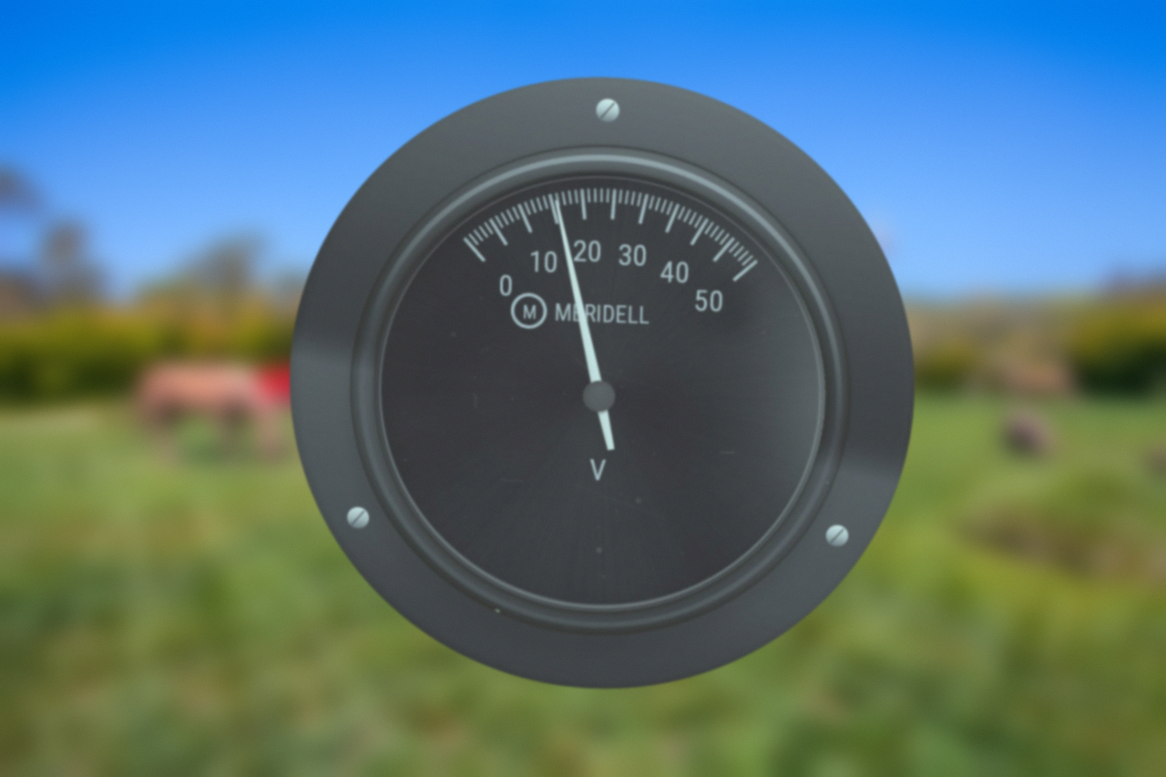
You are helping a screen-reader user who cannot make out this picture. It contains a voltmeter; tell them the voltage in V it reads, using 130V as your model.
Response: 16V
